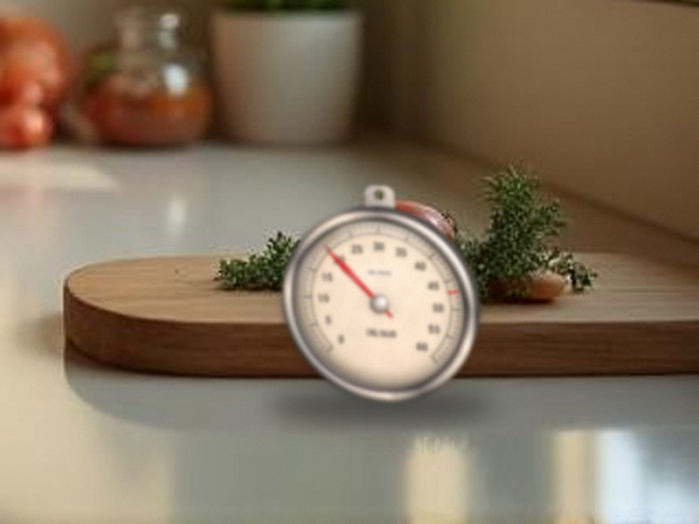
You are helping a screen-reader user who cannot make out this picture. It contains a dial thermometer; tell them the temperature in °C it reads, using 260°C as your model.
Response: 20°C
